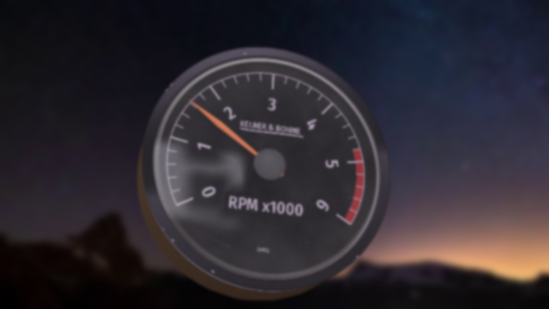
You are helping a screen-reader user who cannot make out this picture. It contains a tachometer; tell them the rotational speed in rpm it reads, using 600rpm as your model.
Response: 1600rpm
